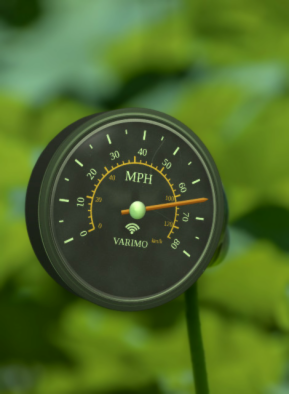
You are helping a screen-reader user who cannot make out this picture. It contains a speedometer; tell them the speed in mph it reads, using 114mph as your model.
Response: 65mph
